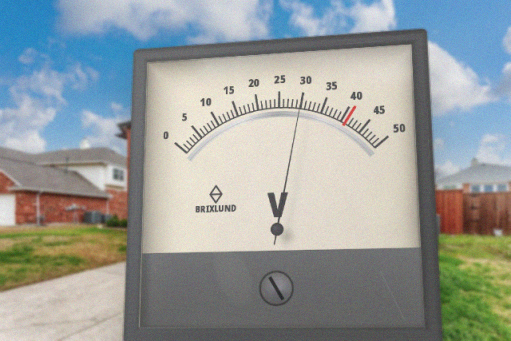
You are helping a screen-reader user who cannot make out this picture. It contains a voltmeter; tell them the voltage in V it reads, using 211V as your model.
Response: 30V
